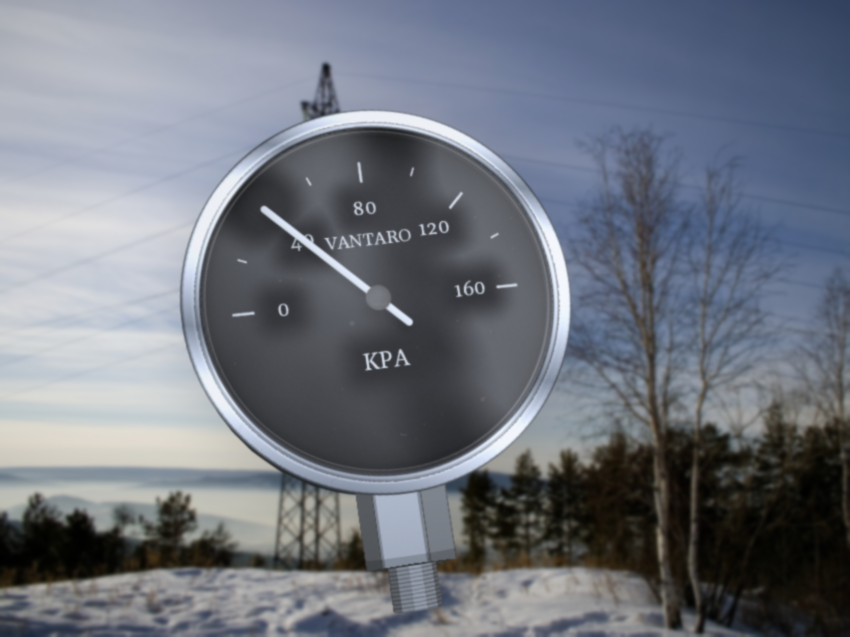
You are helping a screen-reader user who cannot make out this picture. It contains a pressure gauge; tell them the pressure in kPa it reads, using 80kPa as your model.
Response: 40kPa
